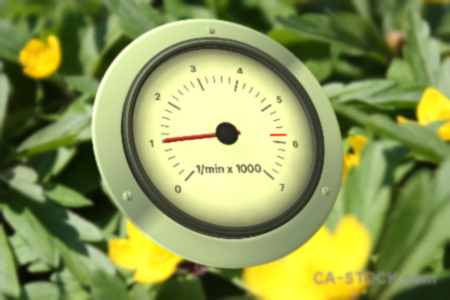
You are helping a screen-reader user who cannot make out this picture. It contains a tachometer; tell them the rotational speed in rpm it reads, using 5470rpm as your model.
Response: 1000rpm
